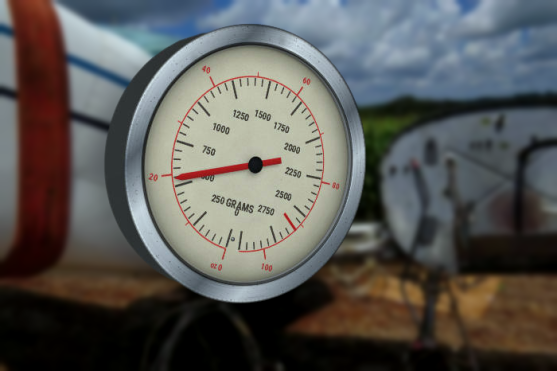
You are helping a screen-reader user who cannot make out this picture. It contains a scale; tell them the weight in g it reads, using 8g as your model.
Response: 550g
